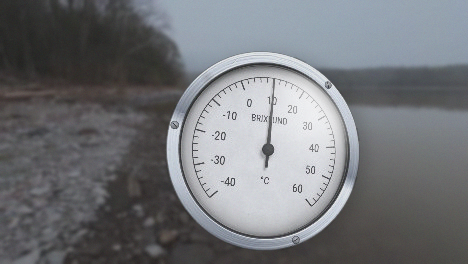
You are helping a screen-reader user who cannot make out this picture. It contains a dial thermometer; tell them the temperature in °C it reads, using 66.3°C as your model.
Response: 10°C
